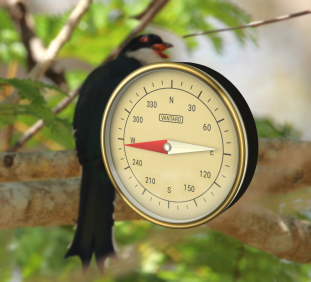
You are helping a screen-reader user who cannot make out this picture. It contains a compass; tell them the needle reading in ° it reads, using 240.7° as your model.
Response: 265°
